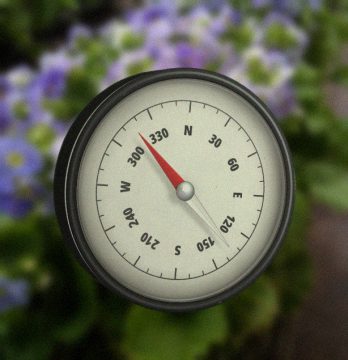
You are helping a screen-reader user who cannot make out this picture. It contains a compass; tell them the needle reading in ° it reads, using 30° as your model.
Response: 315°
